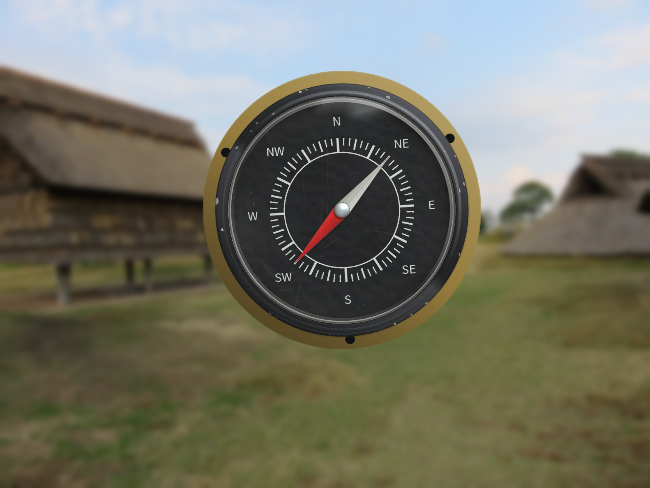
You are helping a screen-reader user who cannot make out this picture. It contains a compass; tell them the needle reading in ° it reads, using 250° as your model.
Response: 225°
